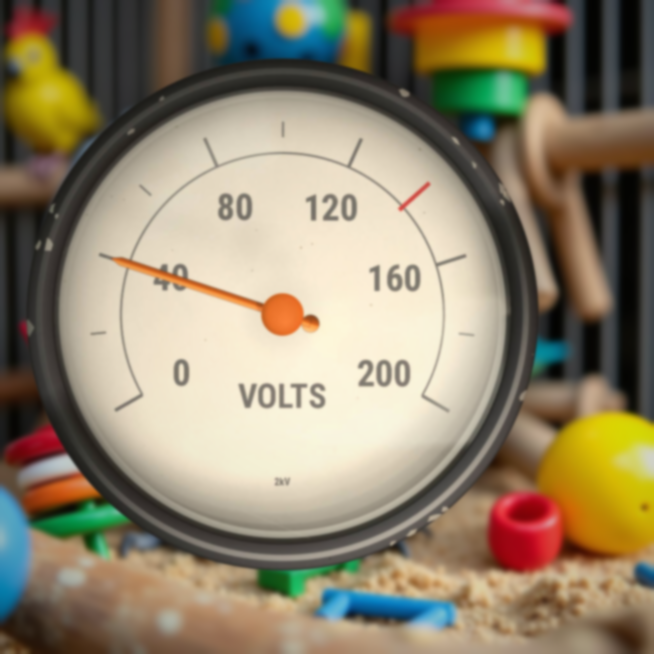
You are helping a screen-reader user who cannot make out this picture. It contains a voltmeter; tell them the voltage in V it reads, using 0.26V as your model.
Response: 40V
